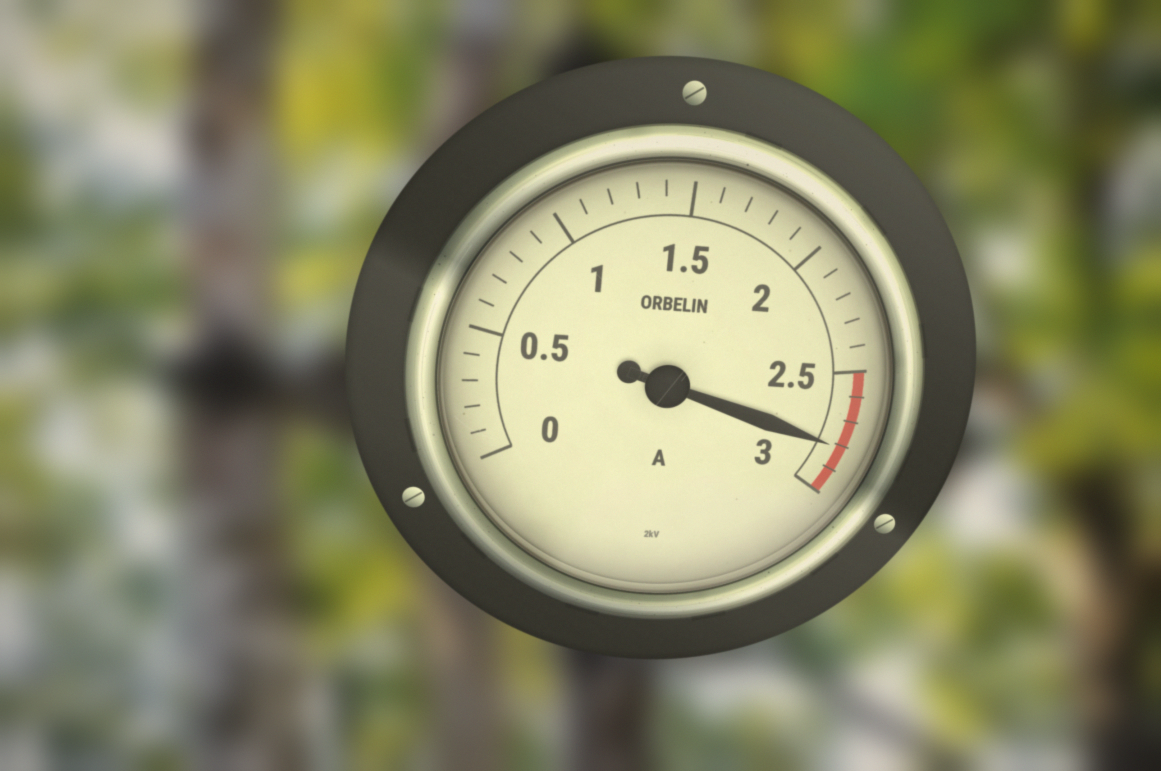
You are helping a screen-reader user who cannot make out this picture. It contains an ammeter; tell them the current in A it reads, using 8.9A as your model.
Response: 2.8A
